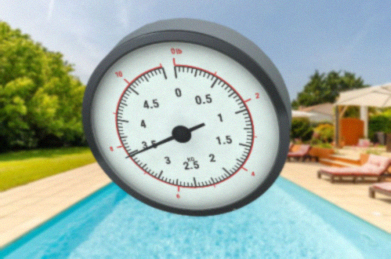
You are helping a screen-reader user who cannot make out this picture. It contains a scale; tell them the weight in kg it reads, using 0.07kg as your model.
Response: 3.5kg
